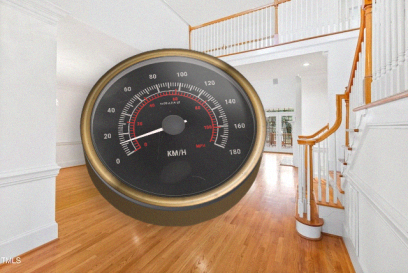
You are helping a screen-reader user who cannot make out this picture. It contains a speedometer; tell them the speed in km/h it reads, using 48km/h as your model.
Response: 10km/h
